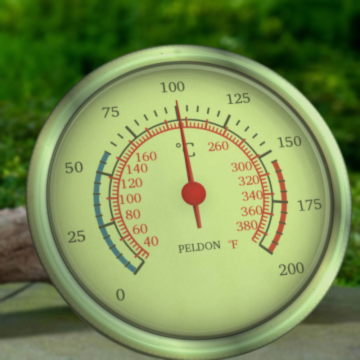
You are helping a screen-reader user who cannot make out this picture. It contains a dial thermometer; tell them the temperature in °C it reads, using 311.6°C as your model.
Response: 100°C
